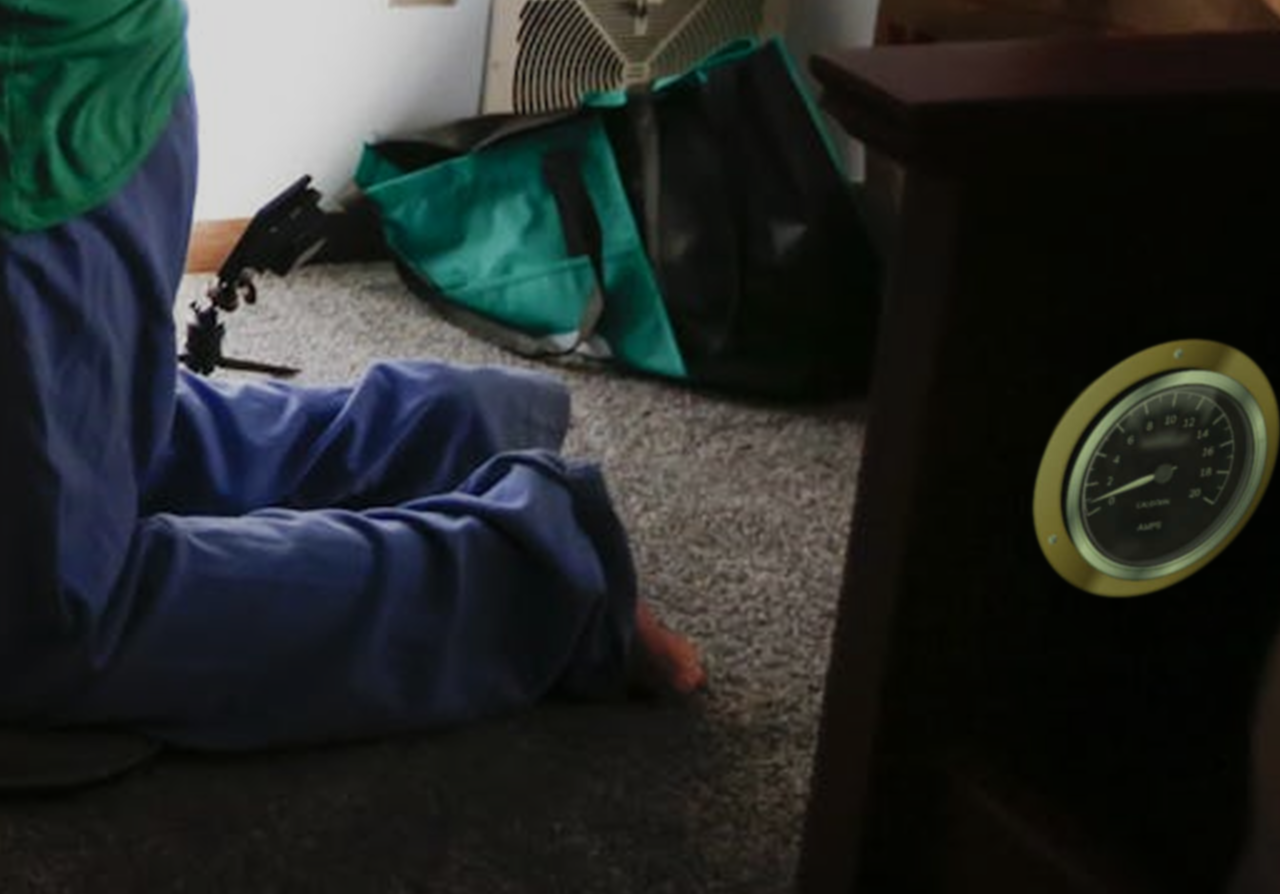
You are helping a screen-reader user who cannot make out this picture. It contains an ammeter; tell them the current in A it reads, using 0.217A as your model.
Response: 1A
